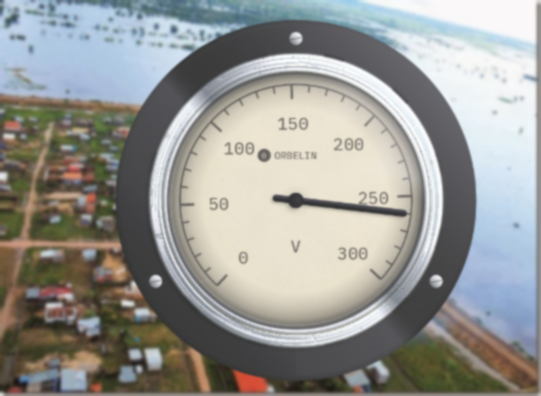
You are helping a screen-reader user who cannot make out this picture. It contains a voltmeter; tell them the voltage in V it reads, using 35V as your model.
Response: 260V
